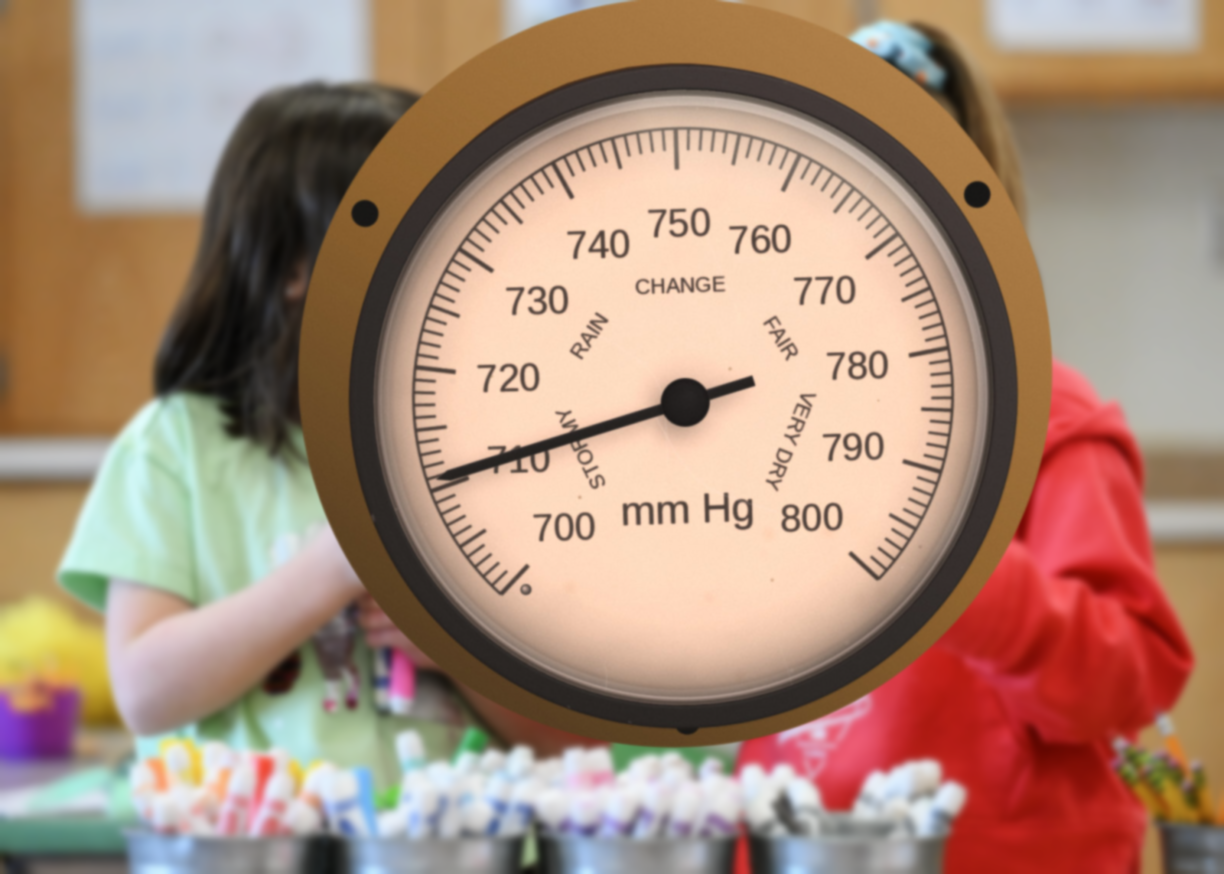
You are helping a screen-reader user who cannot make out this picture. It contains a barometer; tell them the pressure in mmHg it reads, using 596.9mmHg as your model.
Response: 711mmHg
